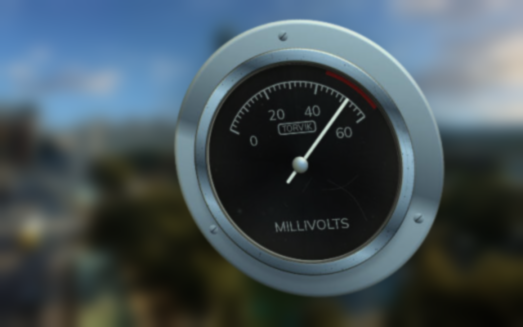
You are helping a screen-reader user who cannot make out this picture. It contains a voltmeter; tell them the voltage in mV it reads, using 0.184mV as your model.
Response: 52mV
